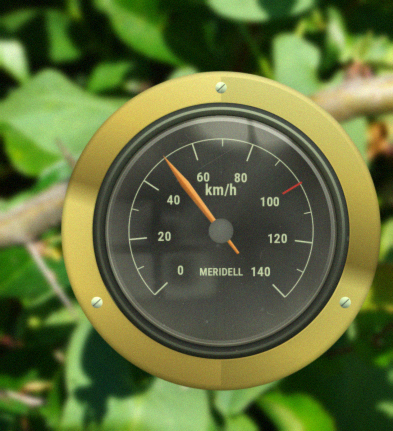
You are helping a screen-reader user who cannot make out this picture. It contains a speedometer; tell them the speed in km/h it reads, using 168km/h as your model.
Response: 50km/h
